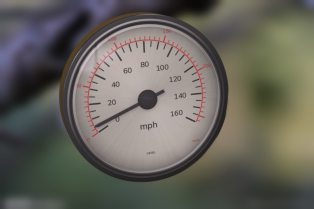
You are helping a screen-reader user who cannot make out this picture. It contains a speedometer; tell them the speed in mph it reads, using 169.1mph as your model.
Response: 5mph
